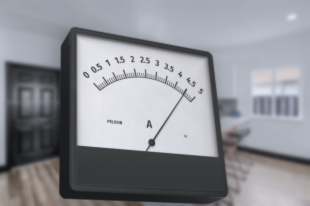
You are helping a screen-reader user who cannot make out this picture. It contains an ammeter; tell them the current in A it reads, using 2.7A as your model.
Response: 4.5A
